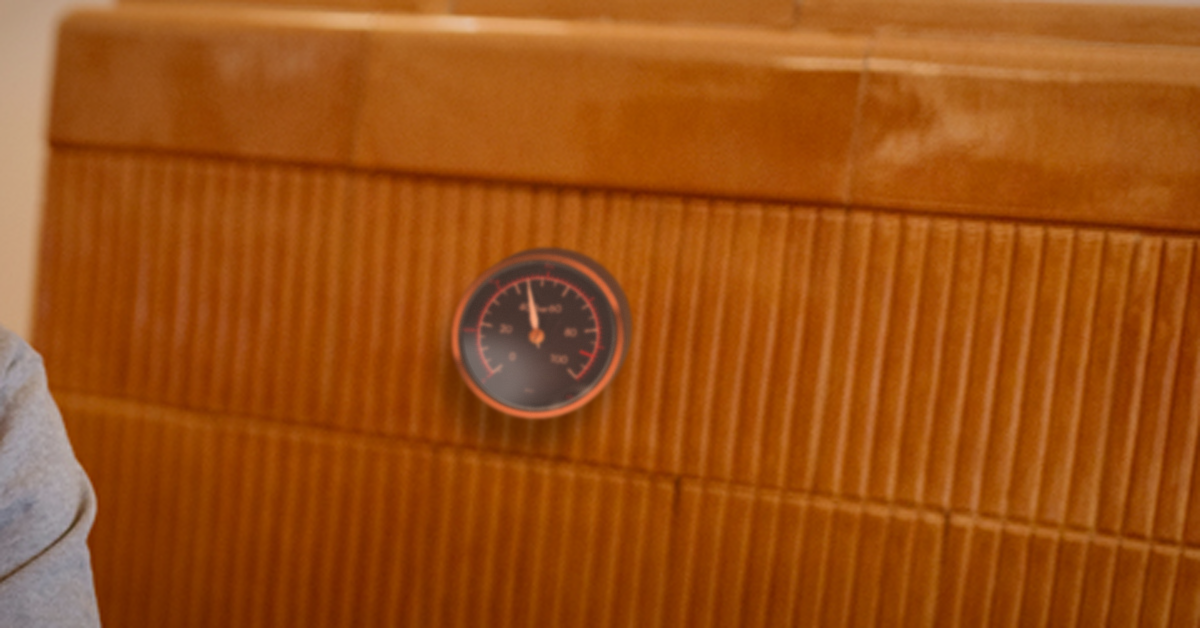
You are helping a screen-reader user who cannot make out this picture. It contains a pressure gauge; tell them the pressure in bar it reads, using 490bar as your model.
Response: 45bar
